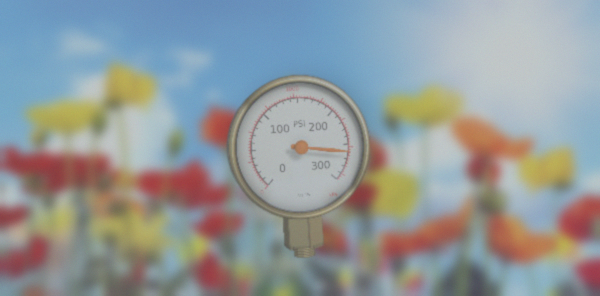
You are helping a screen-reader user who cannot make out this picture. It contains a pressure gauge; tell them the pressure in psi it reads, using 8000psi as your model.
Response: 260psi
